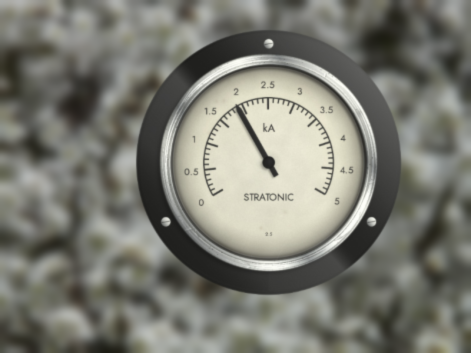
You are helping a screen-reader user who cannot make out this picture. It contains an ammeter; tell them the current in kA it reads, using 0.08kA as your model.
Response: 1.9kA
